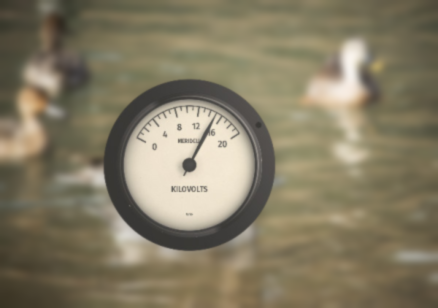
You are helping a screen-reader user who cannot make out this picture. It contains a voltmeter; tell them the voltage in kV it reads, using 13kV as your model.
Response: 15kV
